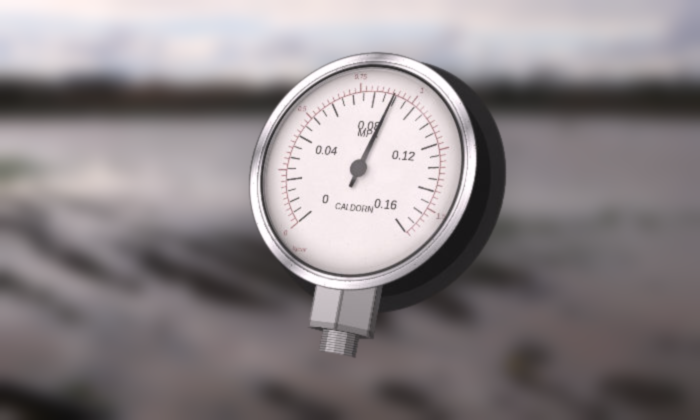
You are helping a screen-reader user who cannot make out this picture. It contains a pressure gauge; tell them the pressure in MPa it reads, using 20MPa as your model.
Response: 0.09MPa
